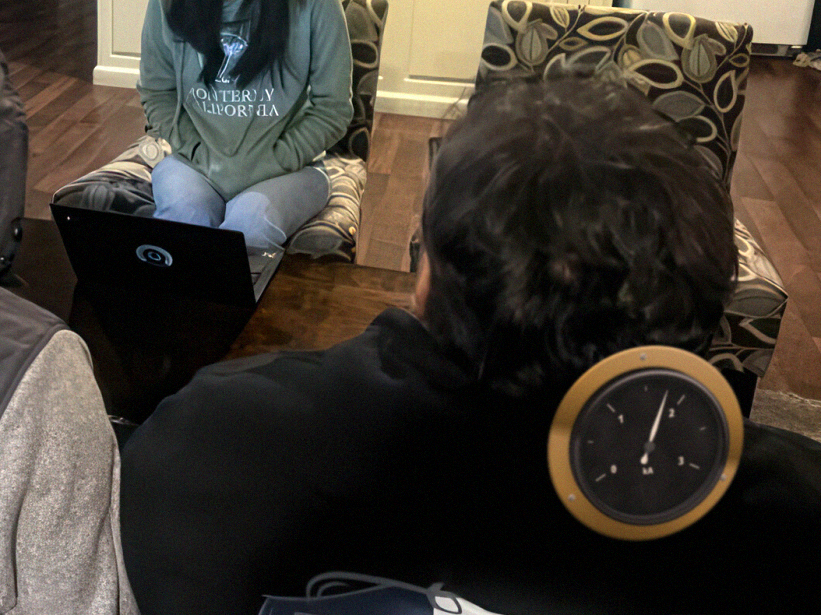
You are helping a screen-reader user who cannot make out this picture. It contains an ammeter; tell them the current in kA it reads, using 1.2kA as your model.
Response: 1.75kA
